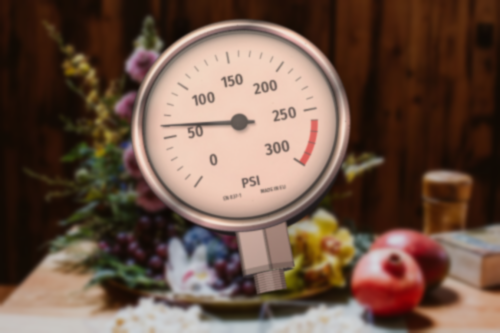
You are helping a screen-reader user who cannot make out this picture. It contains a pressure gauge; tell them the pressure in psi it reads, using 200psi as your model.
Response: 60psi
